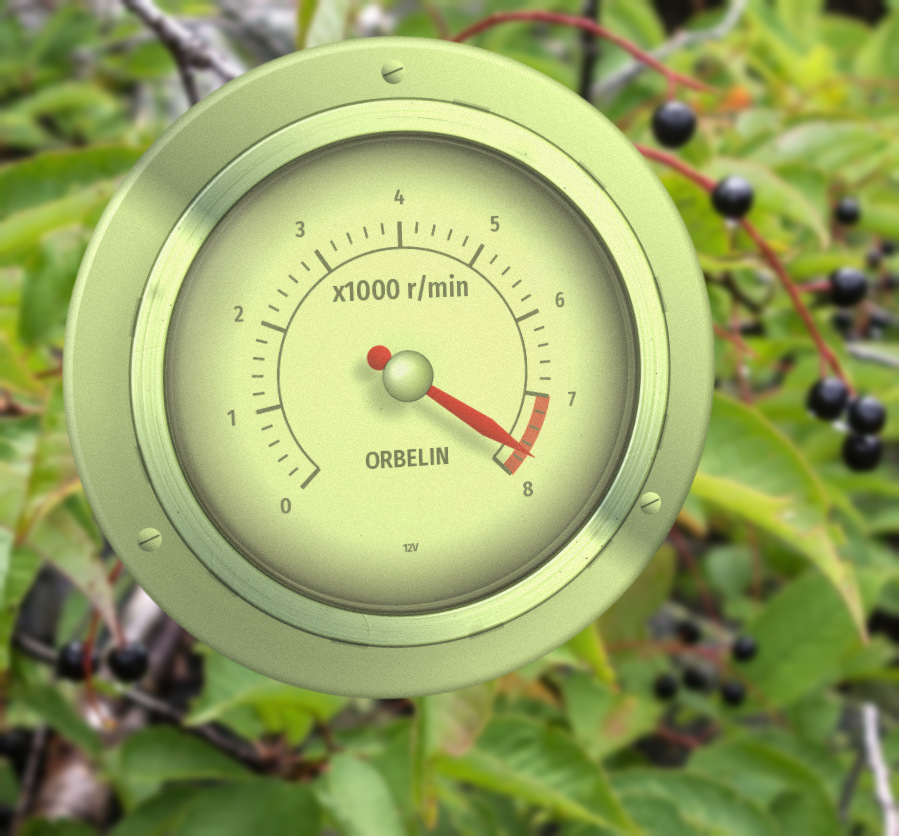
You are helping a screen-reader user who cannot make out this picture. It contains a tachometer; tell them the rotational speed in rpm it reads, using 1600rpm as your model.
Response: 7700rpm
